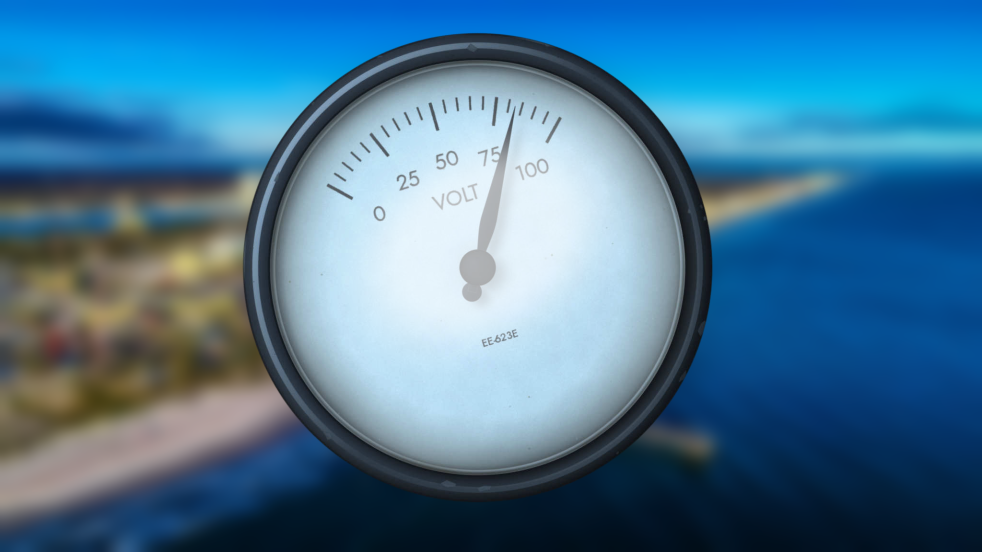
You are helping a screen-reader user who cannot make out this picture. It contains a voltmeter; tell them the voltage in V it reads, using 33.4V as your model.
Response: 82.5V
